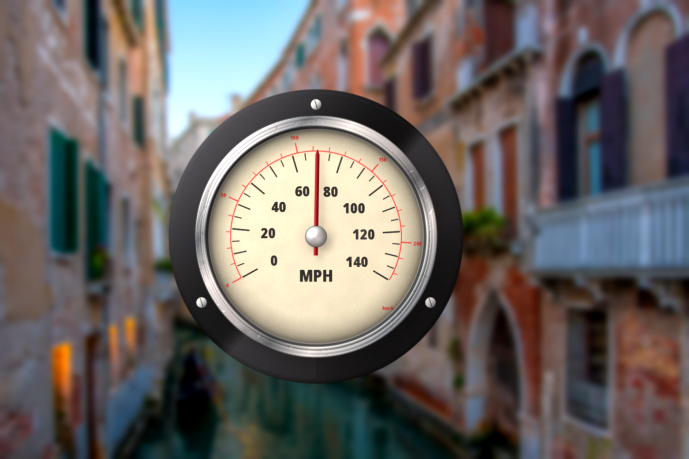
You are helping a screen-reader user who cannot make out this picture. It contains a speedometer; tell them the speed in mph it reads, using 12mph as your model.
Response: 70mph
